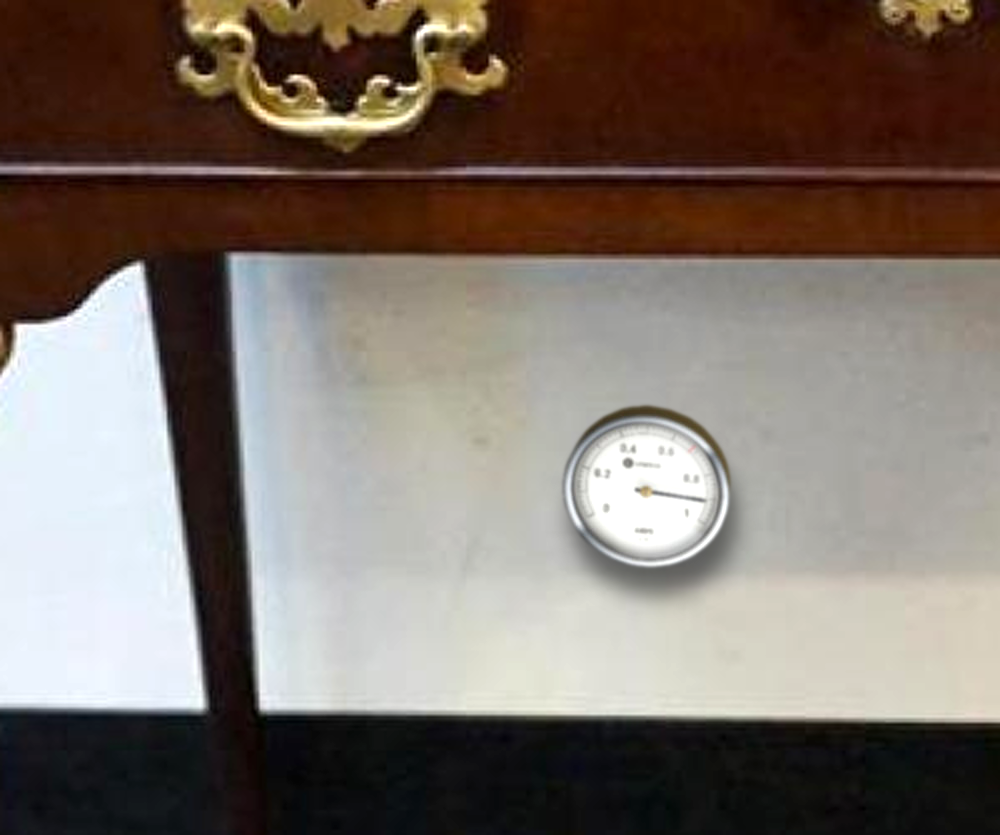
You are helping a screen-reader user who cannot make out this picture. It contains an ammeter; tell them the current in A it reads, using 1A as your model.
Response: 0.9A
